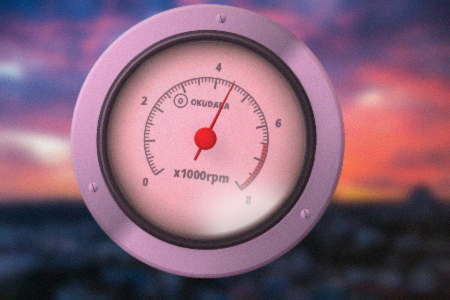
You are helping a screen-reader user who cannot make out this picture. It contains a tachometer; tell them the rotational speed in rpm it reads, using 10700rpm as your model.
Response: 4500rpm
